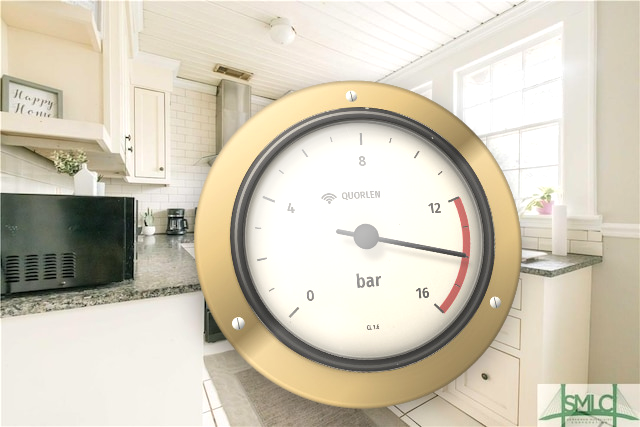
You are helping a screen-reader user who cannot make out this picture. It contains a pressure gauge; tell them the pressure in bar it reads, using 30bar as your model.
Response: 14bar
